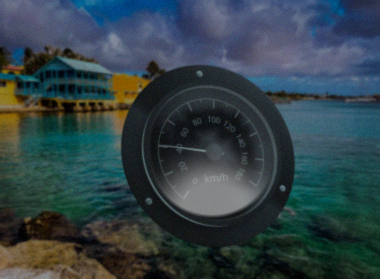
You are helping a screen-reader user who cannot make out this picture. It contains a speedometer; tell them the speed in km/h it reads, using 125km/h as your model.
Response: 40km/h
